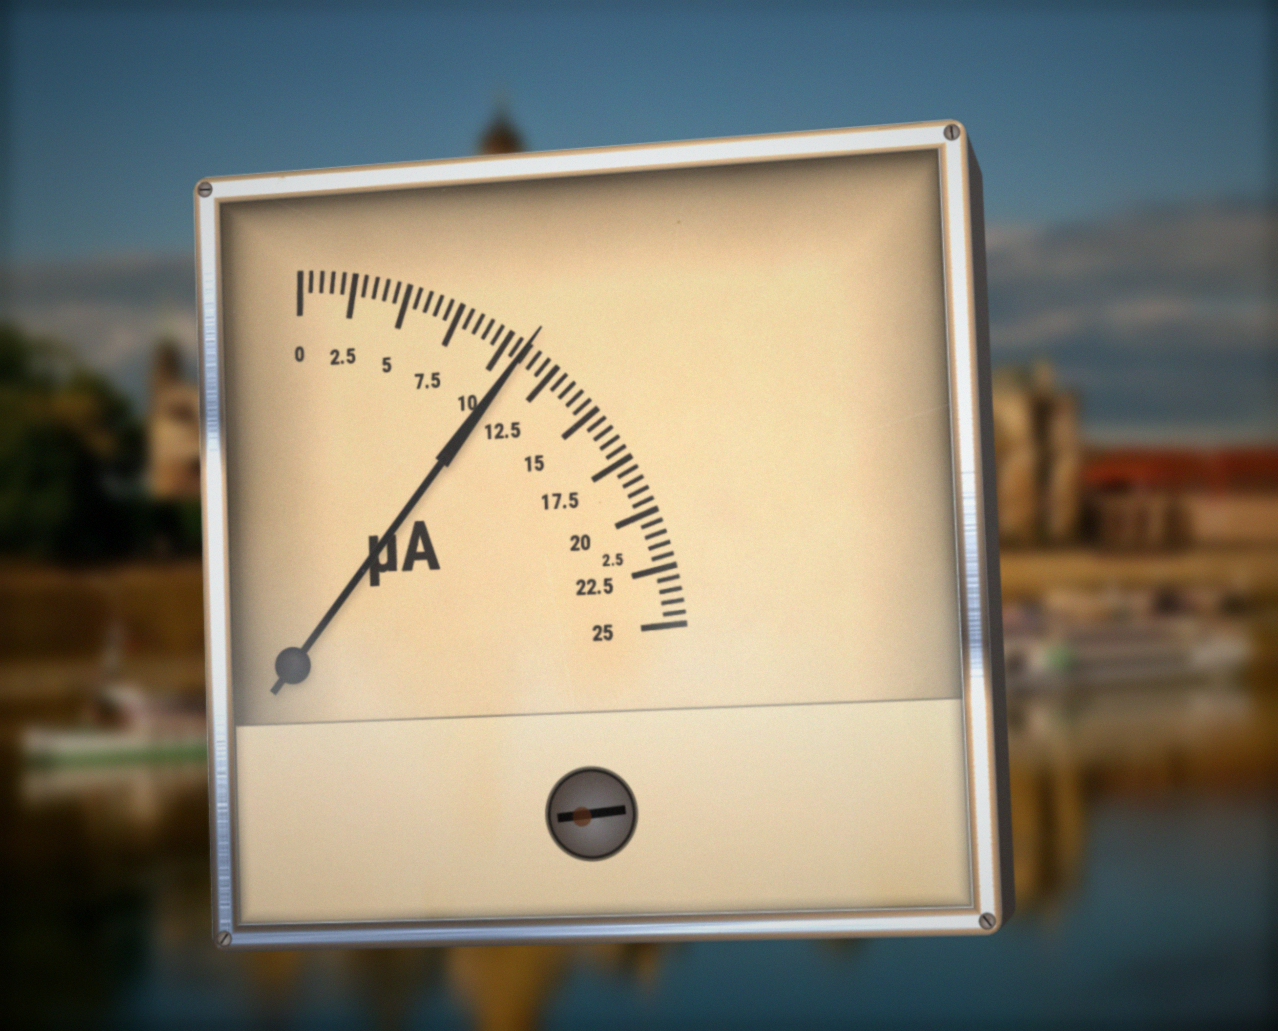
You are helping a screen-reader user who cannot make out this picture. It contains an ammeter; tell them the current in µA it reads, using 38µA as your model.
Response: 11µA
